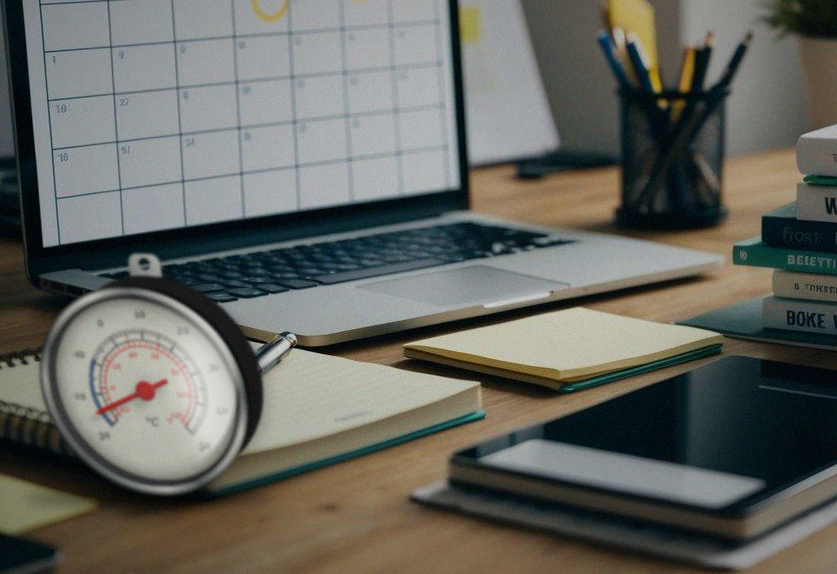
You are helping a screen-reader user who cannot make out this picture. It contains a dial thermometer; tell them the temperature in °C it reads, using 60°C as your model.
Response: -25°C
